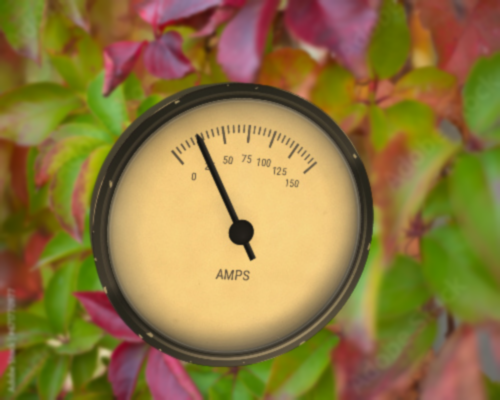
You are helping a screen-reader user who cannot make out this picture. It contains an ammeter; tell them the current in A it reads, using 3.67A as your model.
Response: 25A
